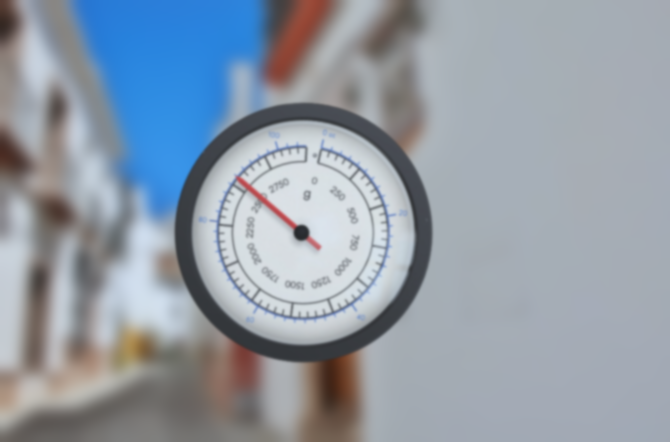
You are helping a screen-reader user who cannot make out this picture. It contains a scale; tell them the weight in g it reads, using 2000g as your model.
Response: 2550g
